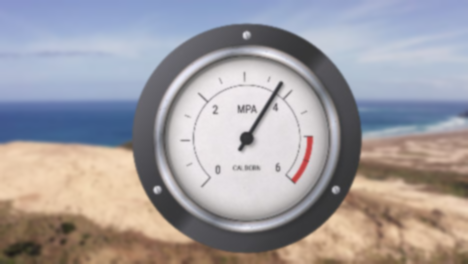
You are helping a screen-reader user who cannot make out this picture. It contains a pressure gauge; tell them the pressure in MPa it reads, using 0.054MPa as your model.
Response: 3.75MPa
